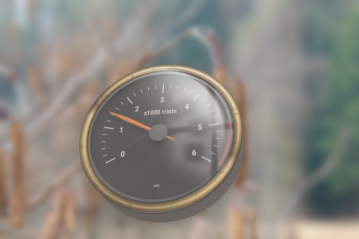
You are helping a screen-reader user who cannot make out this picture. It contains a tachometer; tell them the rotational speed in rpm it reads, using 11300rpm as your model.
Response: 1400rpm
